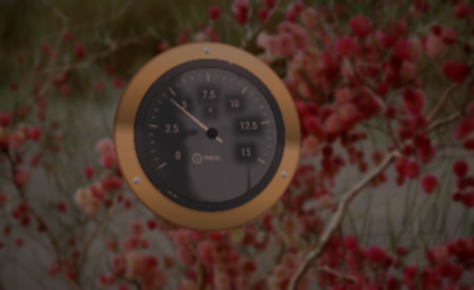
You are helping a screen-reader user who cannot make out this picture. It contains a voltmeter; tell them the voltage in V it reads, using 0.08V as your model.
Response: 4.5V
